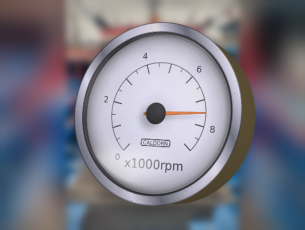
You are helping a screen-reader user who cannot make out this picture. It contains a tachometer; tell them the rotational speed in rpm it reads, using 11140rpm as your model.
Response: 7500rpm
